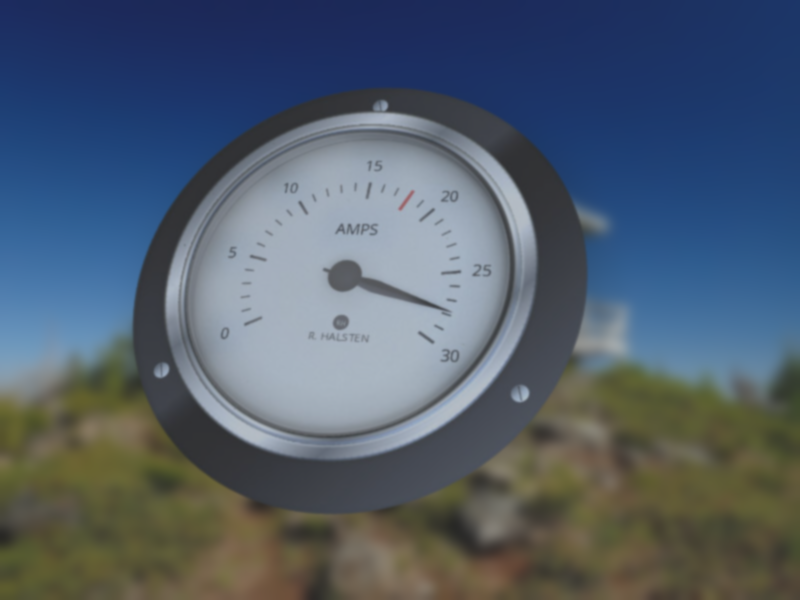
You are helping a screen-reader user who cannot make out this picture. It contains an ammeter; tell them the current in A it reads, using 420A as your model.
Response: 28A
